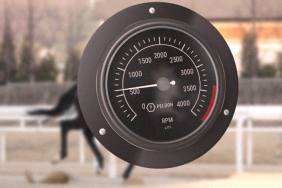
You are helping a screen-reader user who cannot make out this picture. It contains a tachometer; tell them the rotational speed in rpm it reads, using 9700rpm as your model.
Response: 600rpm
